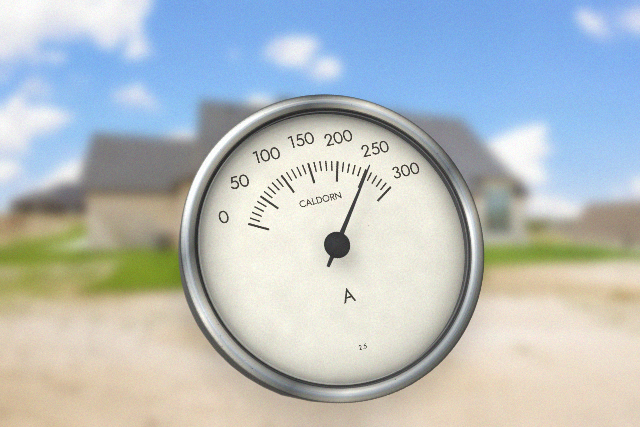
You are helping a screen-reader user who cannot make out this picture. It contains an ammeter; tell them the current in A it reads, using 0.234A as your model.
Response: 250A
